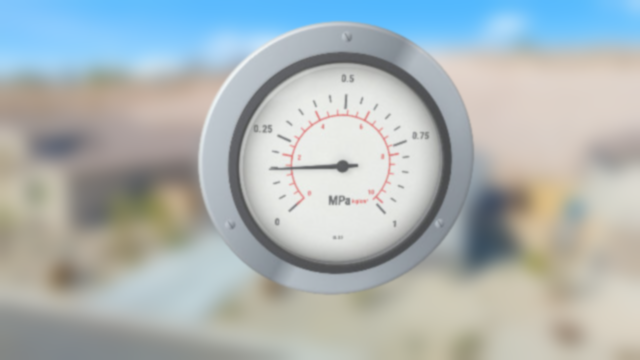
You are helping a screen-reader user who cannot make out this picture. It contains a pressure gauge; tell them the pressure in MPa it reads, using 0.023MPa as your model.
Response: 0.15MPa
